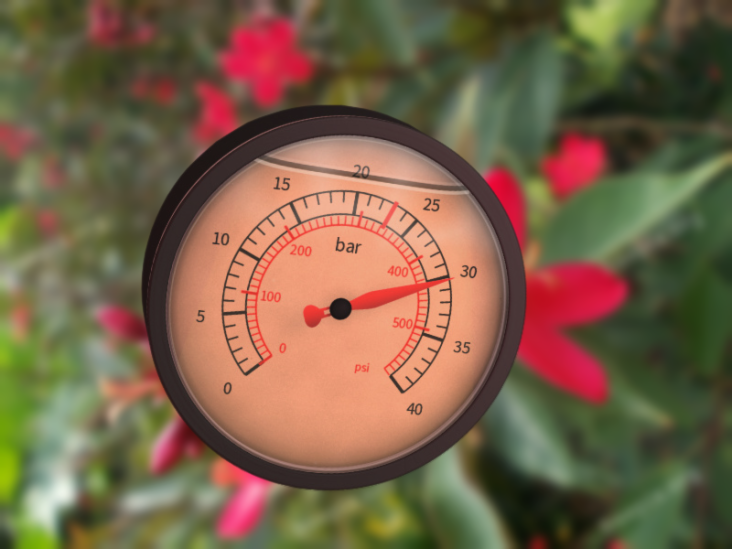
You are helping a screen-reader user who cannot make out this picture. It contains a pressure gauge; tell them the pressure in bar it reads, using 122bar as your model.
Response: 30bar
